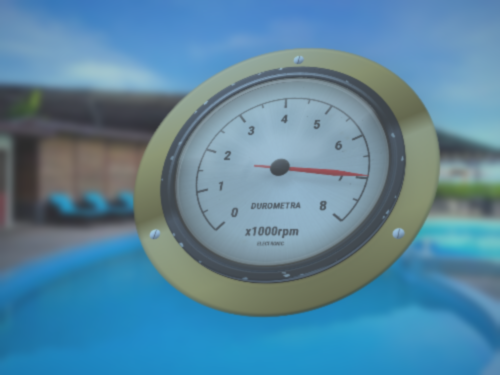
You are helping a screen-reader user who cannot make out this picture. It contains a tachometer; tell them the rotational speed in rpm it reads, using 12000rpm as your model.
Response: 7000rpm
